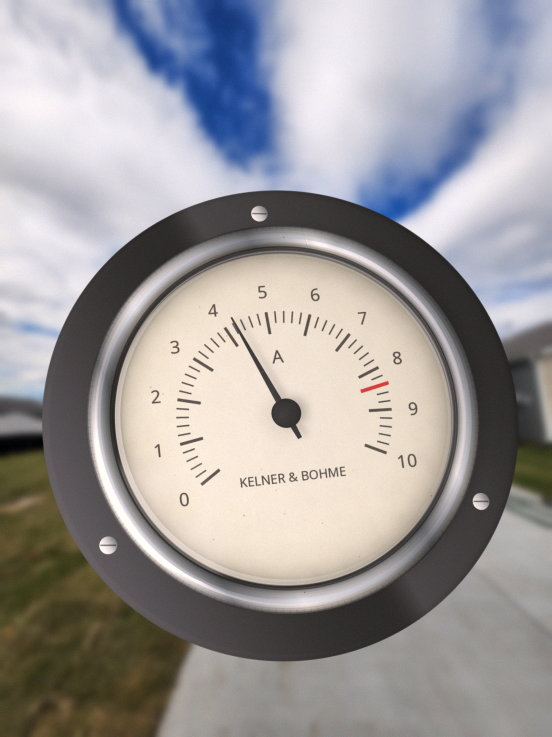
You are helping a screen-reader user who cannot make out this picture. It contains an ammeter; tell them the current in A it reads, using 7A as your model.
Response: 4.2A
